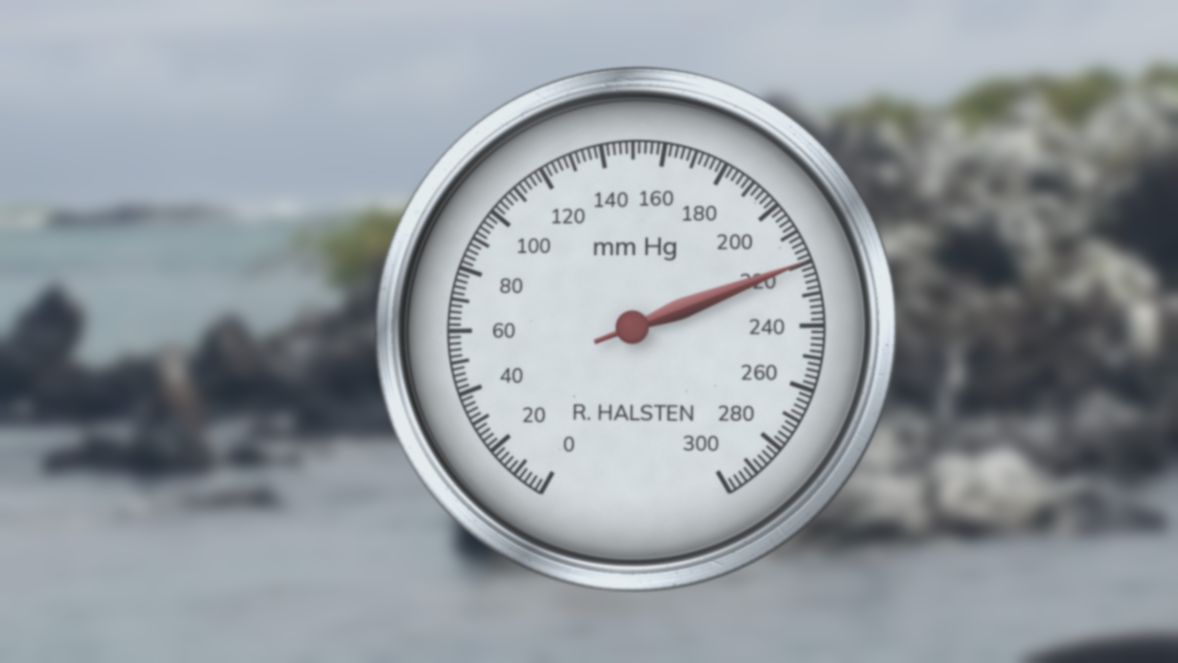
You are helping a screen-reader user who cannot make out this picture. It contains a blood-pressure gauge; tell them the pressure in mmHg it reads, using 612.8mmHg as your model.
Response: 220mmHg
